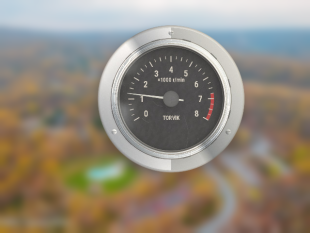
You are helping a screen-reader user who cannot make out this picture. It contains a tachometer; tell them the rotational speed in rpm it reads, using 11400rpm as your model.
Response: 1250rpm
